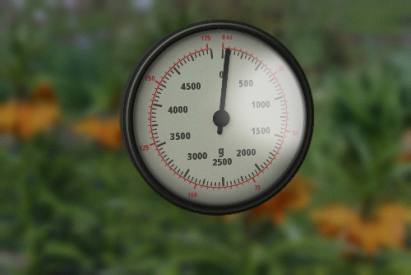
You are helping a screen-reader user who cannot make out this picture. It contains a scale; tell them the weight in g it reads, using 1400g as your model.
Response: 50g
